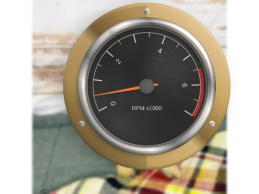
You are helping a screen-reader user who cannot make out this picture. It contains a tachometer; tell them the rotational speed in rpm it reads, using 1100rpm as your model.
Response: 500rpm
